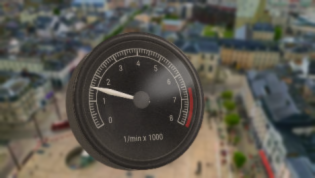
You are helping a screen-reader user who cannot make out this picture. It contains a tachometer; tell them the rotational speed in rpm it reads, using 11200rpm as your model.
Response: 1500rpm
